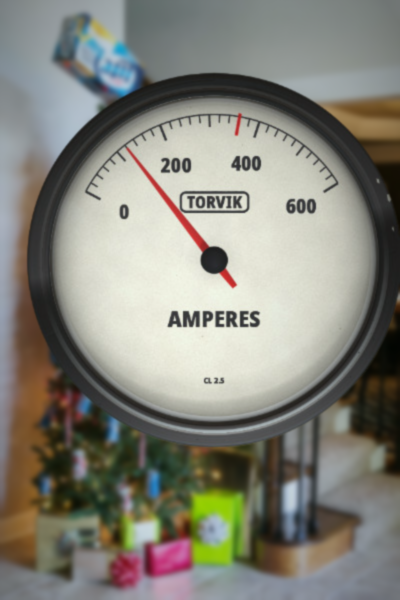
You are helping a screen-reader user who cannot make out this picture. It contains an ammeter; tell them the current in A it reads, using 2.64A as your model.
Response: 120A
